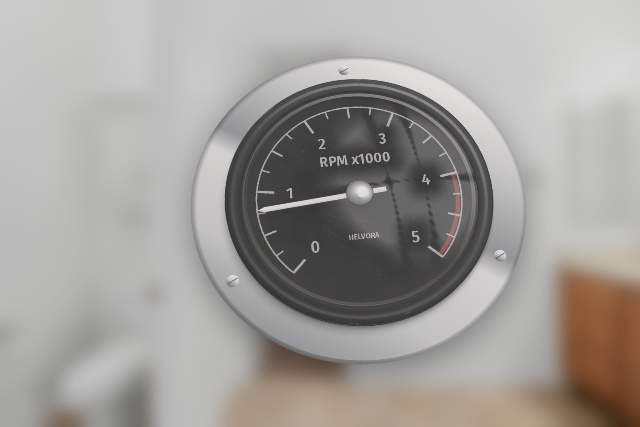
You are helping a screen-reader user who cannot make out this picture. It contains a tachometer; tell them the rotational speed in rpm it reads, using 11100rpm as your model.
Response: 750rpm
